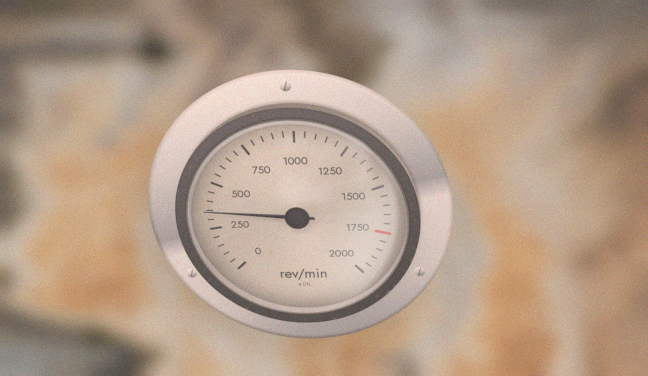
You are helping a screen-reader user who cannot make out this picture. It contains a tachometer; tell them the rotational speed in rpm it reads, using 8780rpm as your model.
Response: 350rpm
